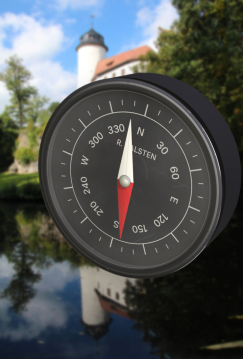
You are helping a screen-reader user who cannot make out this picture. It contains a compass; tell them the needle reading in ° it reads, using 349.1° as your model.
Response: 170°
